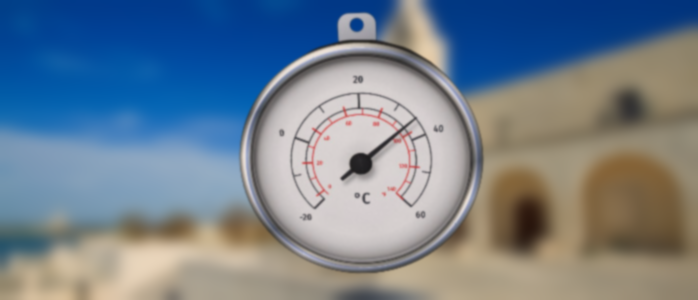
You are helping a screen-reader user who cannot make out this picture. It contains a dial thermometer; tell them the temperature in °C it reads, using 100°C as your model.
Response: 35°C
